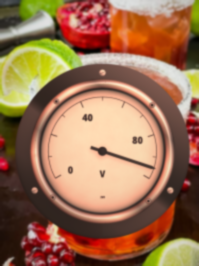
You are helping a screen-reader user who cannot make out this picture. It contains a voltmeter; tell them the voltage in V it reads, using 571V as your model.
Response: 95V
